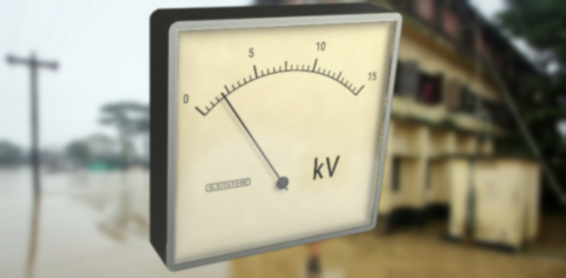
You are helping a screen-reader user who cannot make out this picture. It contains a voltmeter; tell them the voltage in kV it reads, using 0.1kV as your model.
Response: 2kV
